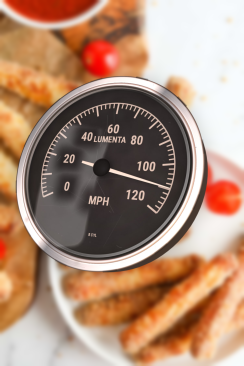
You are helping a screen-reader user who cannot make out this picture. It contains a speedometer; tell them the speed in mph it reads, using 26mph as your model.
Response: 110mph
